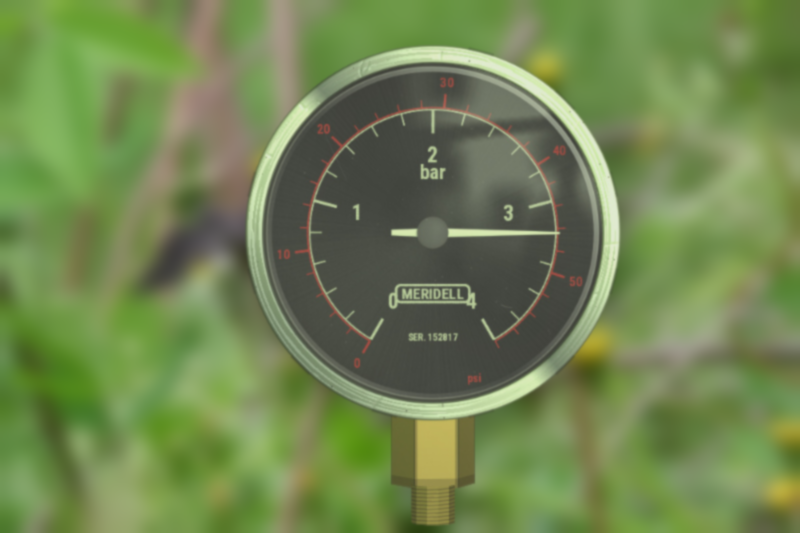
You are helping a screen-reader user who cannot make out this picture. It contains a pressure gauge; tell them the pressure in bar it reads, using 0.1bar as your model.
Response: 3.2bar
